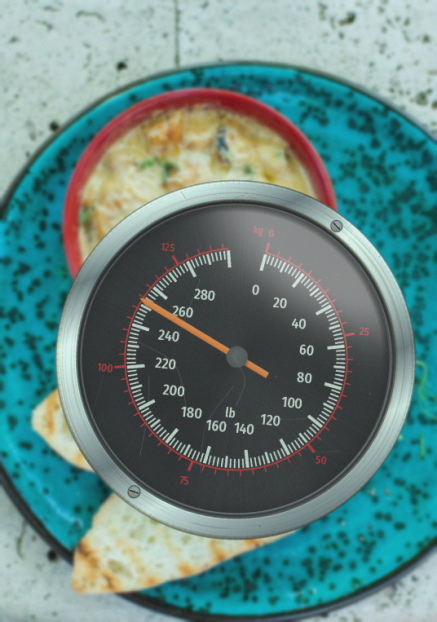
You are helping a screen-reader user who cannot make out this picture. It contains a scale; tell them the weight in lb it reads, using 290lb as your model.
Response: 252lb
